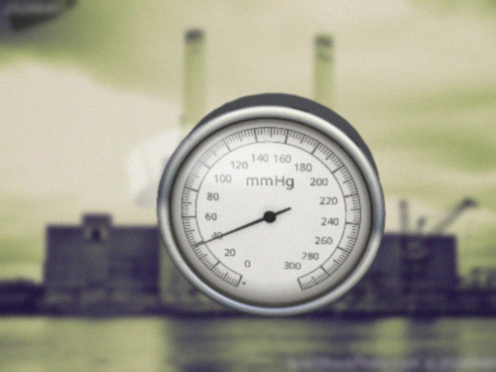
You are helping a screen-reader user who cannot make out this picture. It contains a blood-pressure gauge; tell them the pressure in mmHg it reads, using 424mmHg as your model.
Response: 40mmHg
